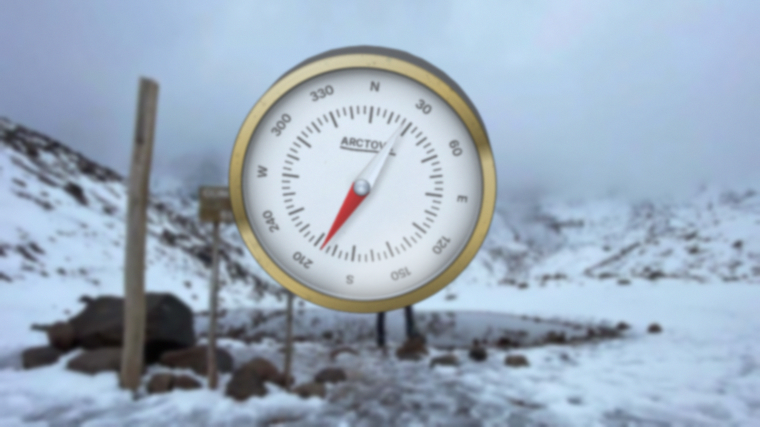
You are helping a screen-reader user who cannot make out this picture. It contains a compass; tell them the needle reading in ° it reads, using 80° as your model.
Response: 205°
